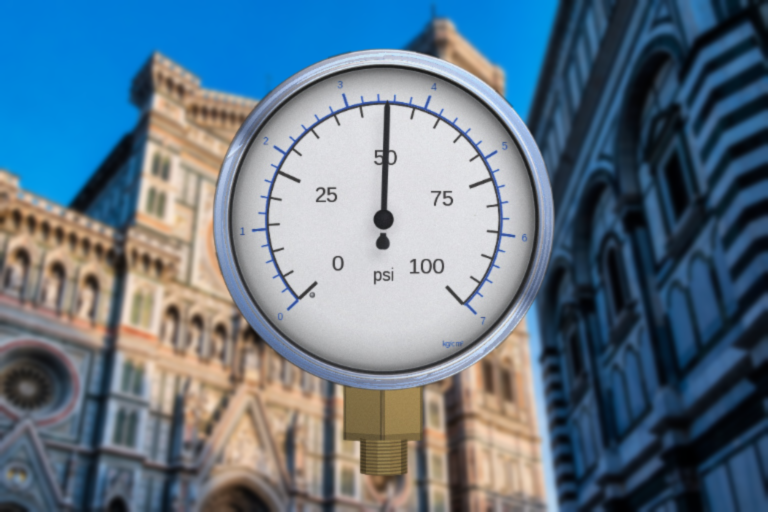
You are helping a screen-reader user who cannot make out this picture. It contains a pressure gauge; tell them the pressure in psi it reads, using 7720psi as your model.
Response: 50psi
